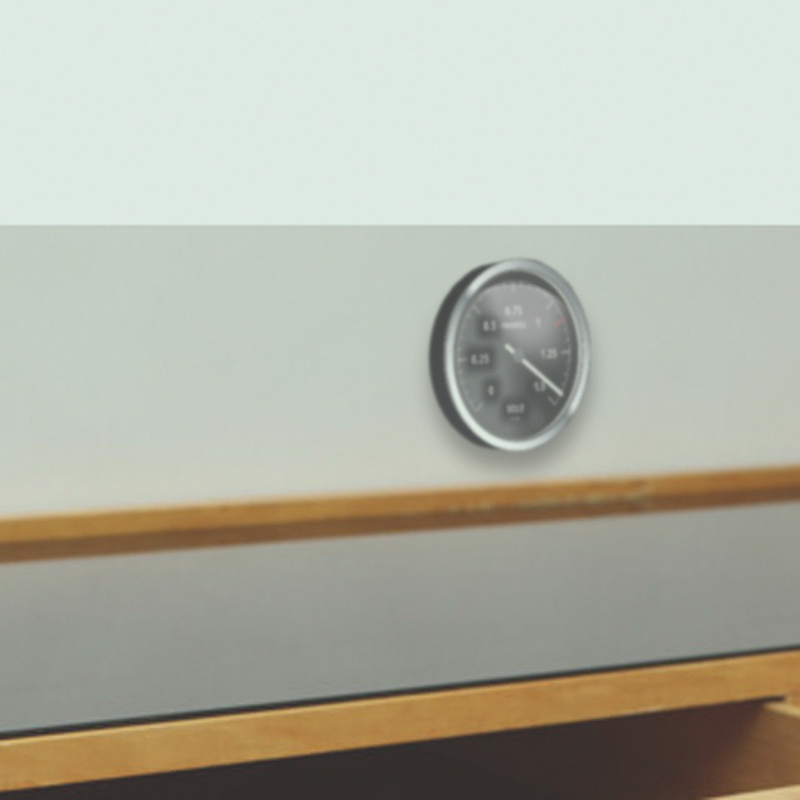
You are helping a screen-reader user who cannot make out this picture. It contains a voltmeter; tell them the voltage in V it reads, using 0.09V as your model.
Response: 1.45V
